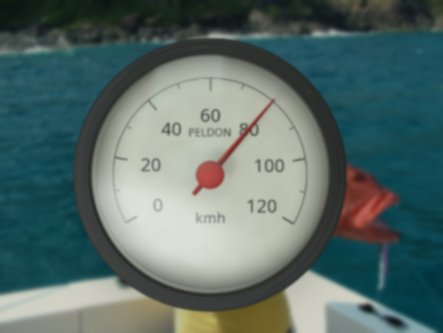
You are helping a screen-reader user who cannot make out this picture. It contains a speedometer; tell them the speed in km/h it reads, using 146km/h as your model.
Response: 80km/h
